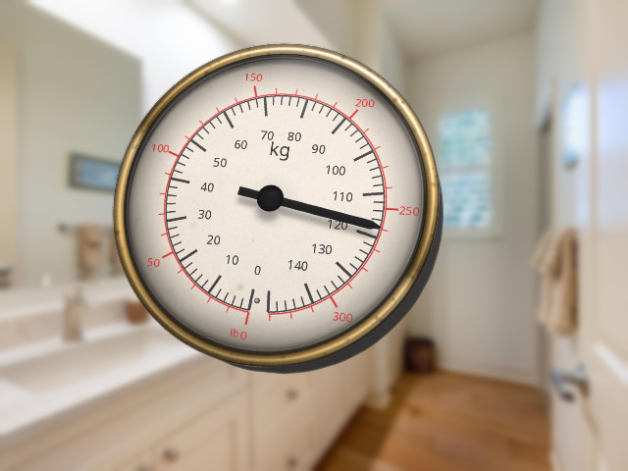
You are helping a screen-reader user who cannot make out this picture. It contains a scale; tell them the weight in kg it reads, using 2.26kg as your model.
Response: 118kg
